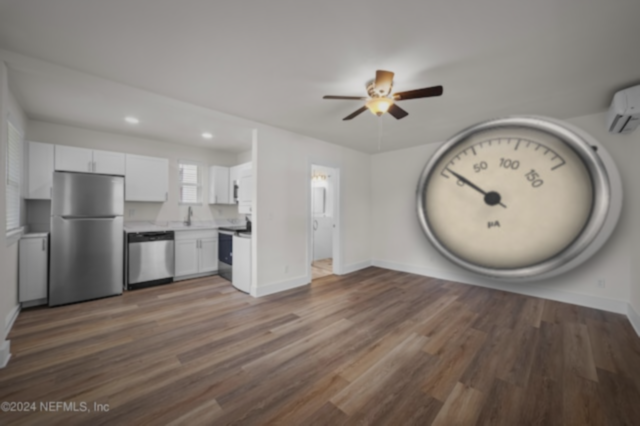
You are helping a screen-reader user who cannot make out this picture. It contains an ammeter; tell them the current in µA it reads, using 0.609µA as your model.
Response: 10µA
